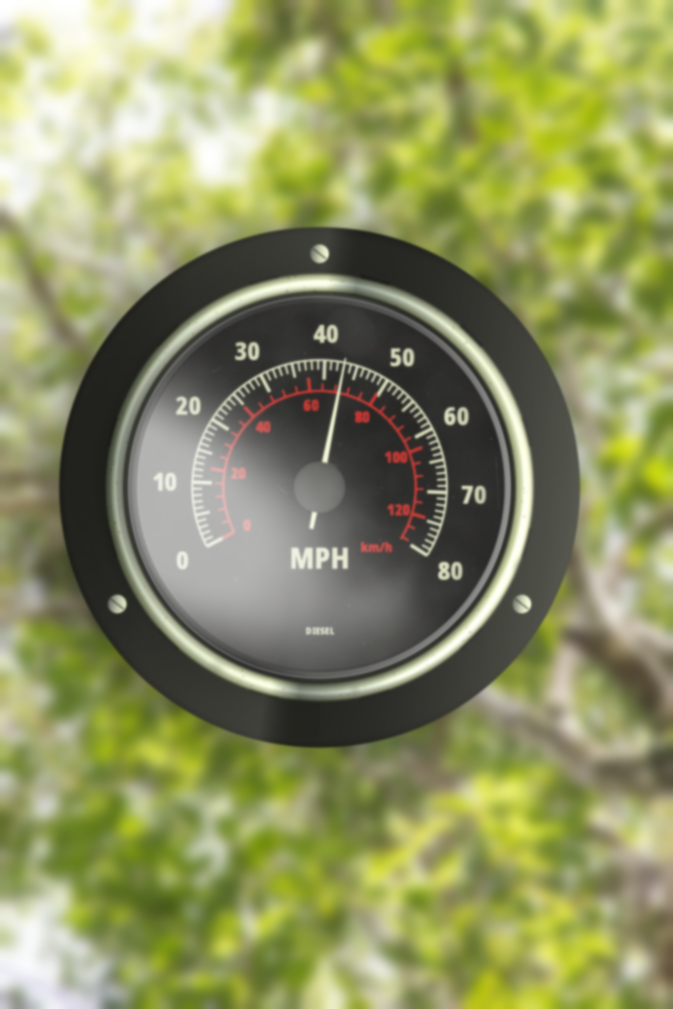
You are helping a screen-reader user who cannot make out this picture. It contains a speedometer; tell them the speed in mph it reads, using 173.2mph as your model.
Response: 43mph
